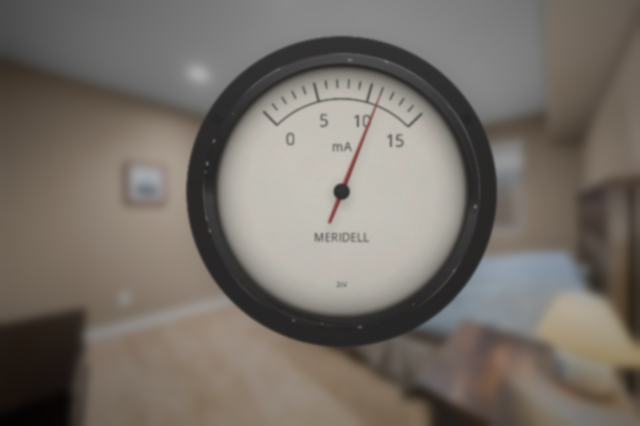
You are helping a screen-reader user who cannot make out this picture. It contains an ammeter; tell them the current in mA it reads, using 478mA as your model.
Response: 11mA
